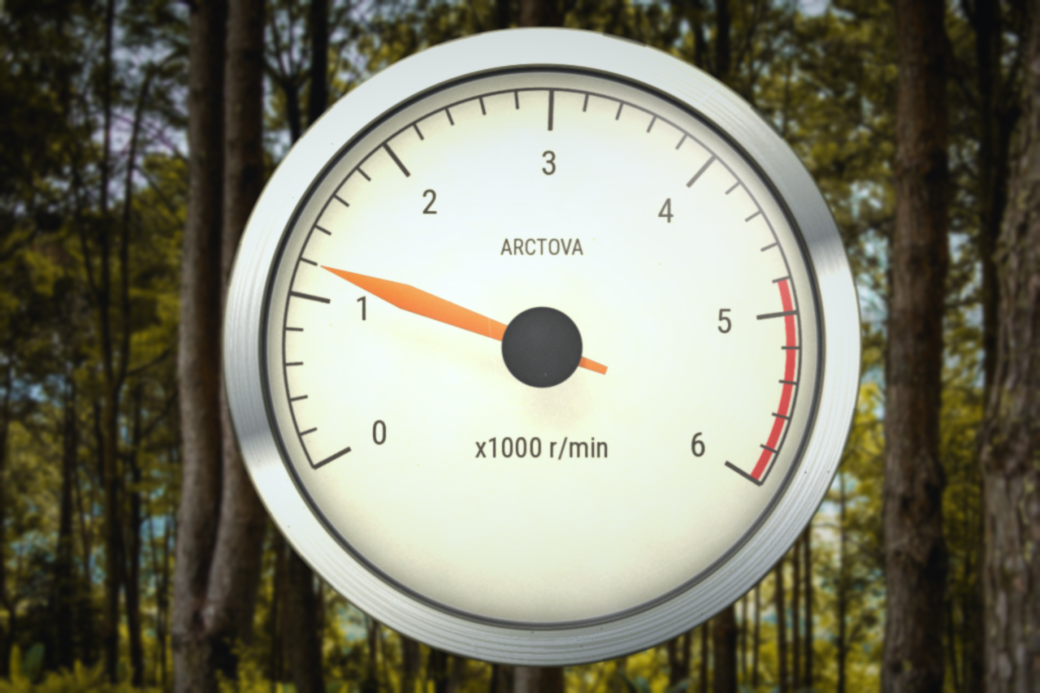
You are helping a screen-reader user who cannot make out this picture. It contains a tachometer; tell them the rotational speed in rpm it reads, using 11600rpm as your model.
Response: 1200rpm
